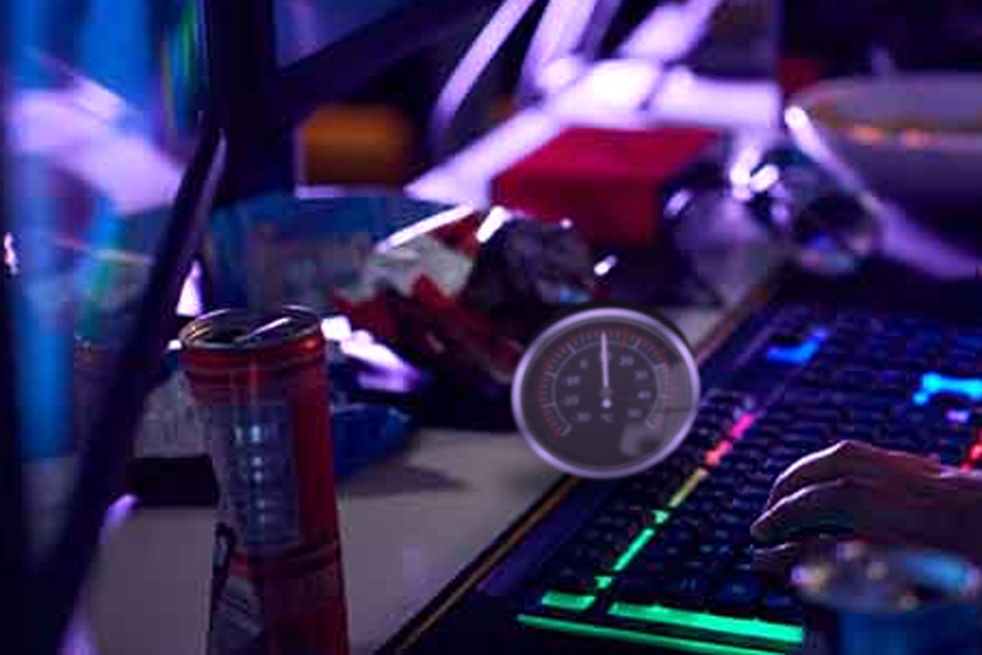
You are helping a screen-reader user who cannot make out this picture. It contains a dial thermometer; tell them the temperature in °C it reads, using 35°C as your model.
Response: 10°C
